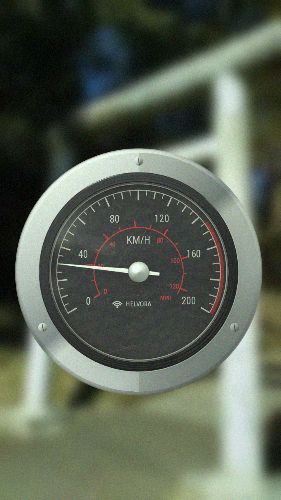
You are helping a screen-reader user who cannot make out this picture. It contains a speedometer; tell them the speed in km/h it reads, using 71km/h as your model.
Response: 30km/h
